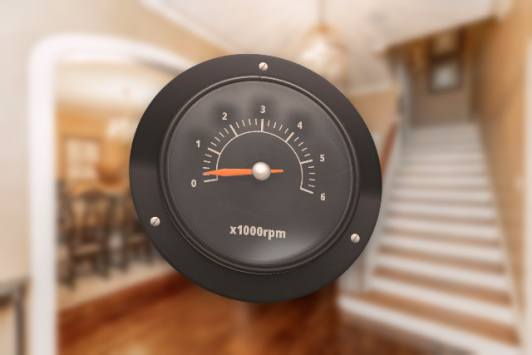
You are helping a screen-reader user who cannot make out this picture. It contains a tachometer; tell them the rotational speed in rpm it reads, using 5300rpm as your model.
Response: 200rpm
